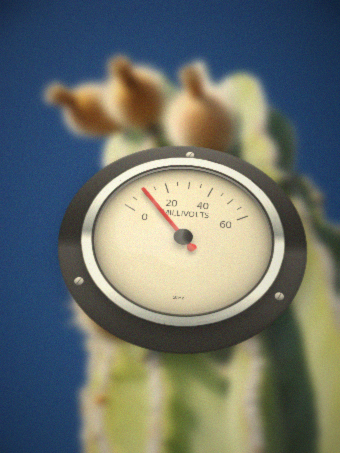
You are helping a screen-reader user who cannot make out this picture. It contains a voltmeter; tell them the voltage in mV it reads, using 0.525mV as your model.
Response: 10mV
